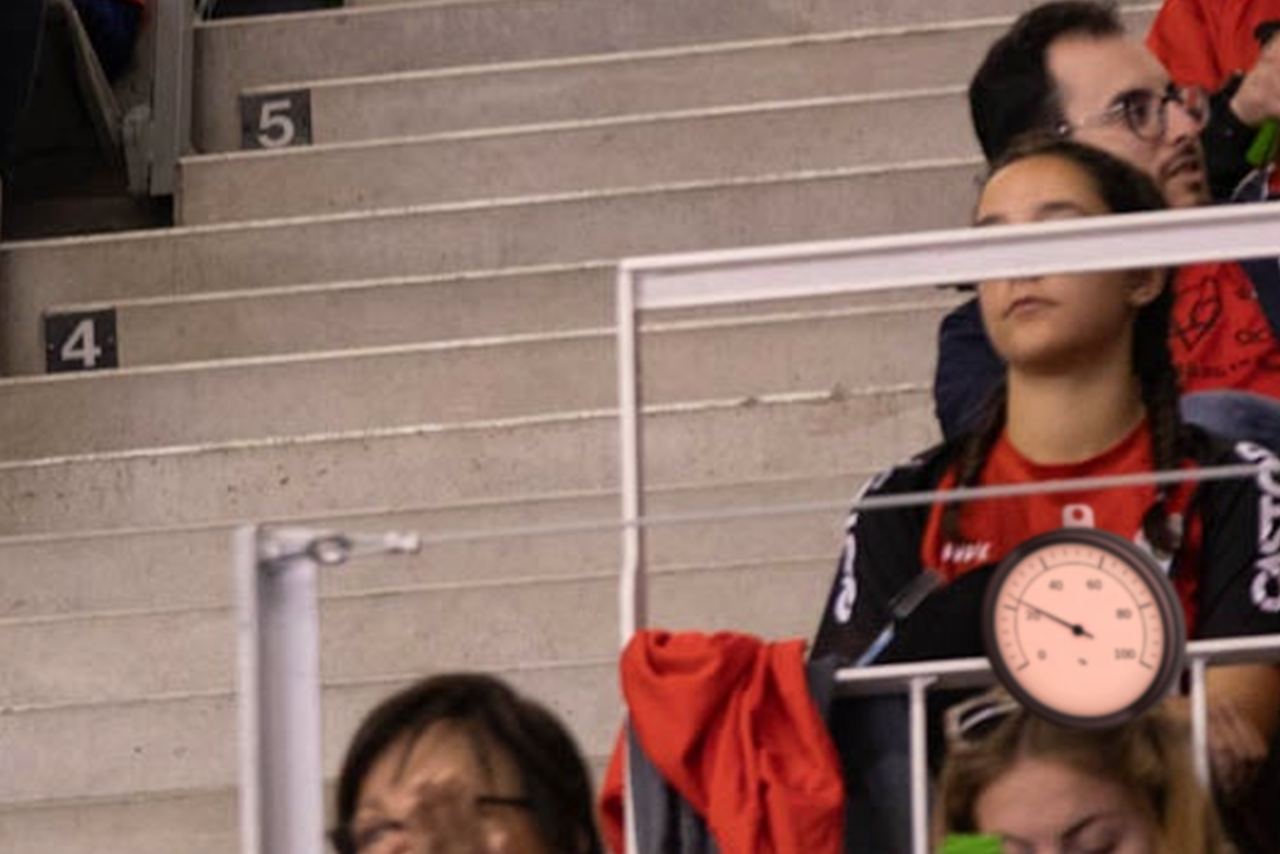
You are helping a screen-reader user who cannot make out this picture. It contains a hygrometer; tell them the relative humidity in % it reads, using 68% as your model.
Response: 24%
